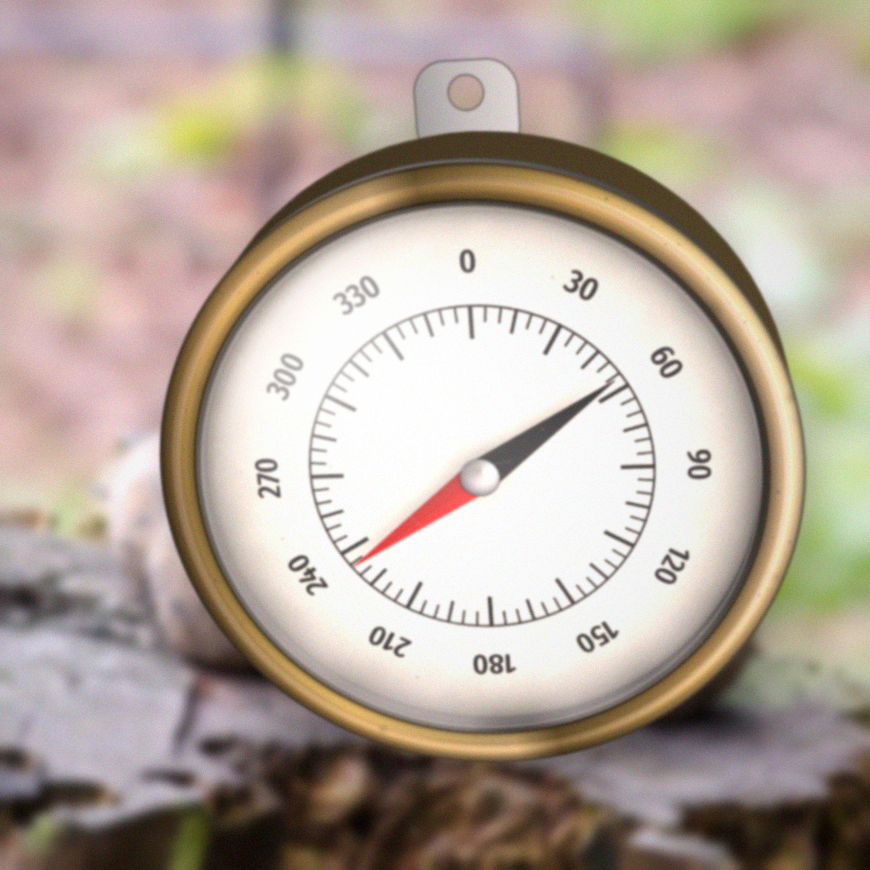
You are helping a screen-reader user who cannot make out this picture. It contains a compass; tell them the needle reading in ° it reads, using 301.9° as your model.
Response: 235°
